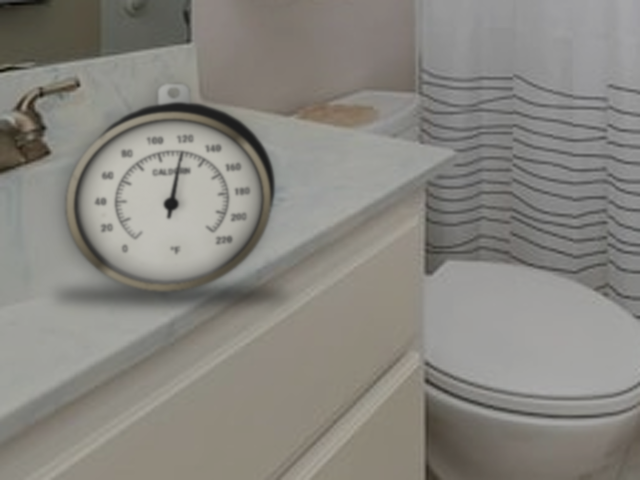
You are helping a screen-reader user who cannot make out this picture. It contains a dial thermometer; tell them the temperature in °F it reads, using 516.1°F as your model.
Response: 120°F
